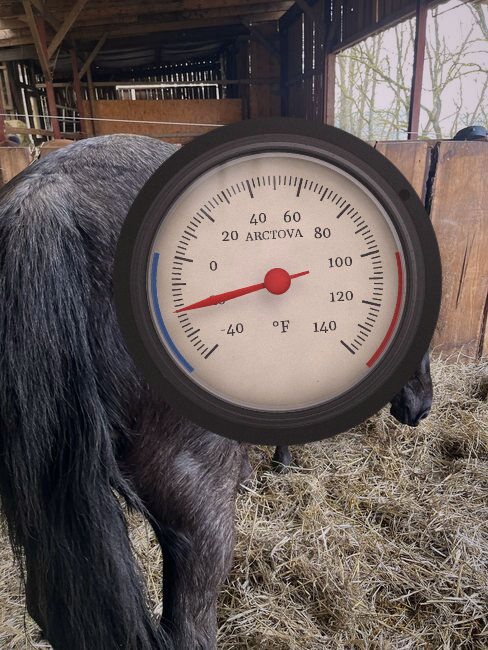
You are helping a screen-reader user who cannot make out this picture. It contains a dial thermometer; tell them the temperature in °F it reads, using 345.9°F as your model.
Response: -20°F
